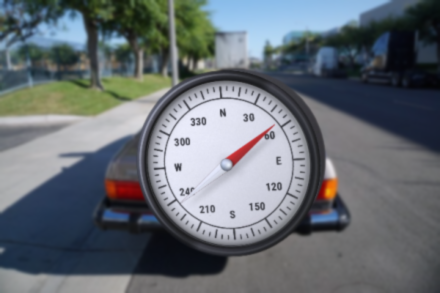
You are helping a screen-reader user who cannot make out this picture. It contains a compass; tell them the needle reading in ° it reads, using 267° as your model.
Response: 55°
